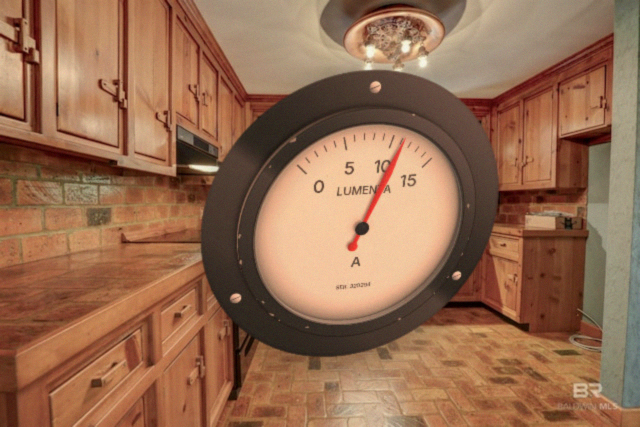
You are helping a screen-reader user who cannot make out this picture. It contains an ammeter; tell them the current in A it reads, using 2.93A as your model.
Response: 11A
